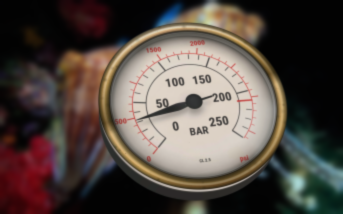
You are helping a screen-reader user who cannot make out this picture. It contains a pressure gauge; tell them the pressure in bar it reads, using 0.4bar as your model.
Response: 30bar
